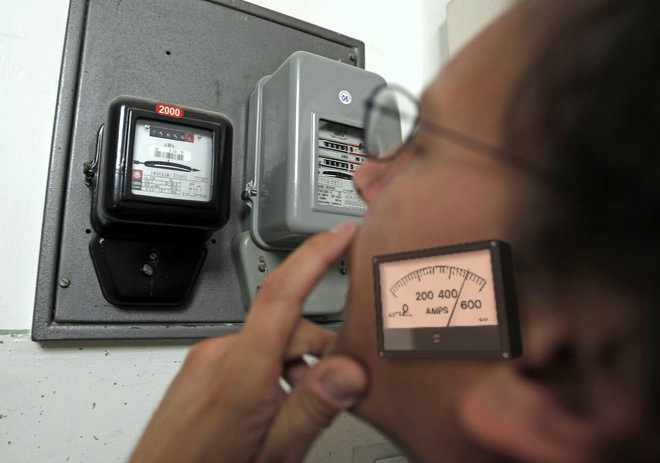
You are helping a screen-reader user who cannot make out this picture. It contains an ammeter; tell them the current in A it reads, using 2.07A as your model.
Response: 500A
